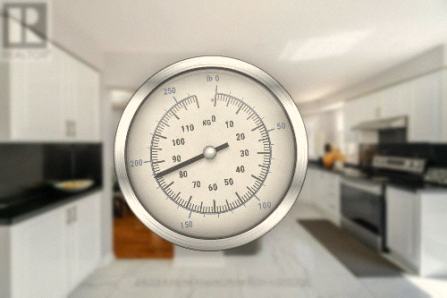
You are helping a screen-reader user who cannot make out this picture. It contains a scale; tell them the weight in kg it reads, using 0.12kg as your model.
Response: 85kg
